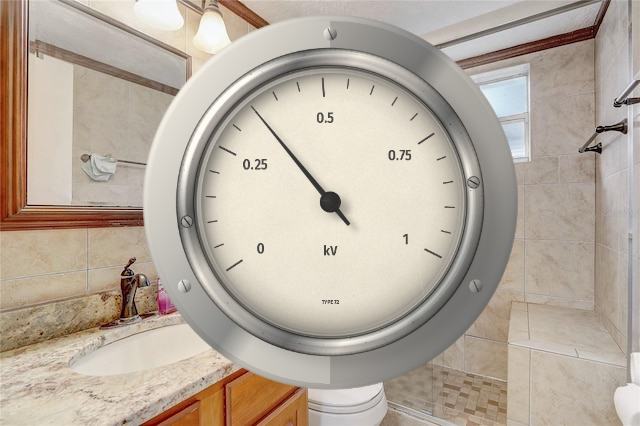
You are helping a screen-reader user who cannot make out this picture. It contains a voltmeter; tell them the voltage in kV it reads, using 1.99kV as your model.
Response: 0.35kV
